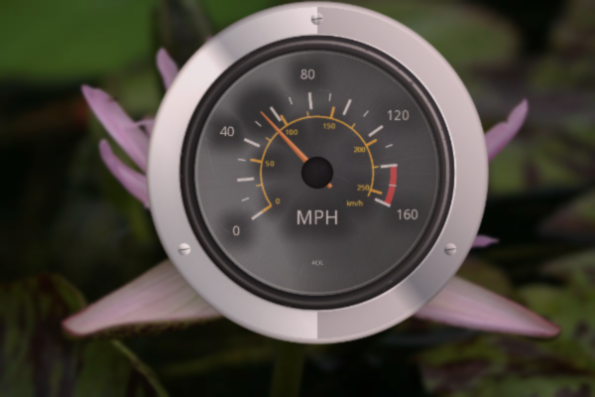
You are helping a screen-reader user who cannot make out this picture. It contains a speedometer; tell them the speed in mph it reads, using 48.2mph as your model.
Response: 55mph
